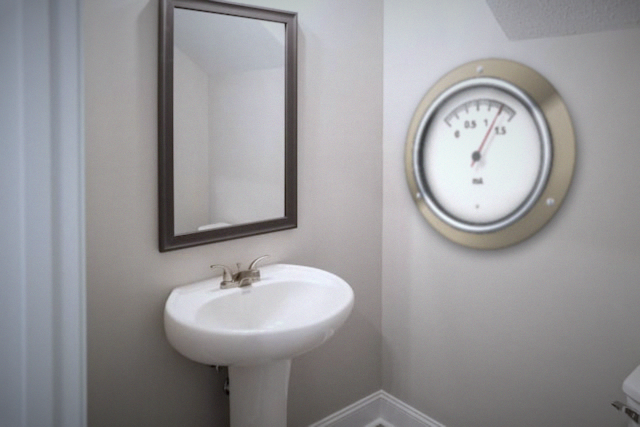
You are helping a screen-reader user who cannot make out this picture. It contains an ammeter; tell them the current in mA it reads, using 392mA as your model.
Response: 1.25mA
